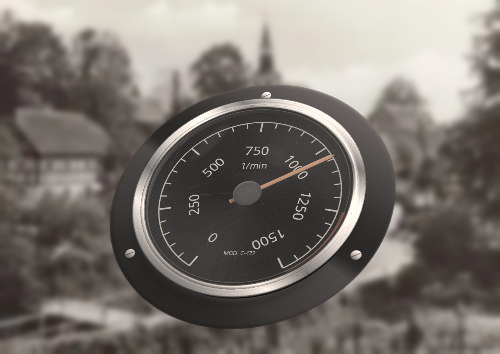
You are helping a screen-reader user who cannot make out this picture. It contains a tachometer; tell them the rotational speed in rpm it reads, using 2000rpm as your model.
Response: 1050rpm
